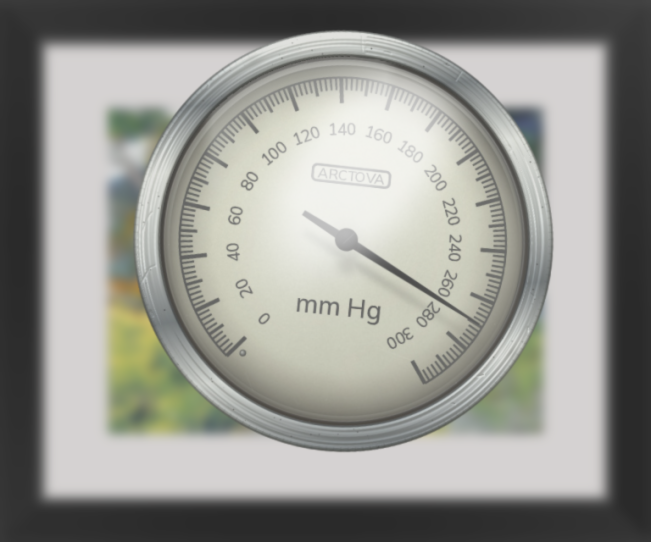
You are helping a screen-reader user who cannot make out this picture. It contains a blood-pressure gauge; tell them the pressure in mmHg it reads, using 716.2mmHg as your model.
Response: 270mmHg
